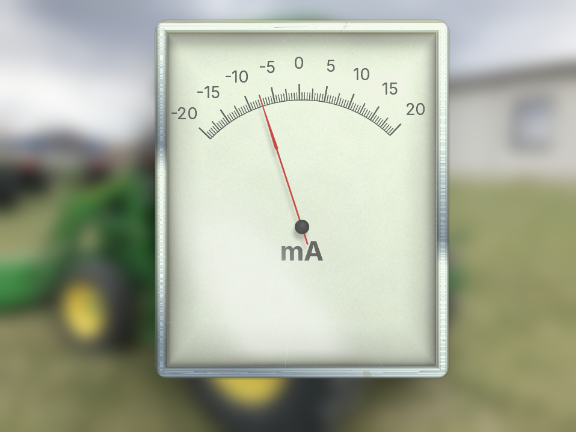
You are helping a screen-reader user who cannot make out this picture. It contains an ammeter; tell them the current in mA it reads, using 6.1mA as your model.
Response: -7.5mA
